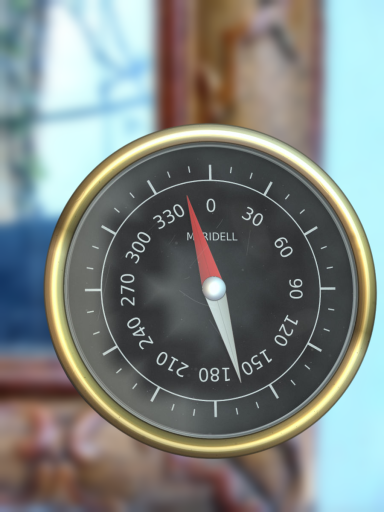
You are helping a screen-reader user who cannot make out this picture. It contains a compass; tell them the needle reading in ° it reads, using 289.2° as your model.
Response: 345°
